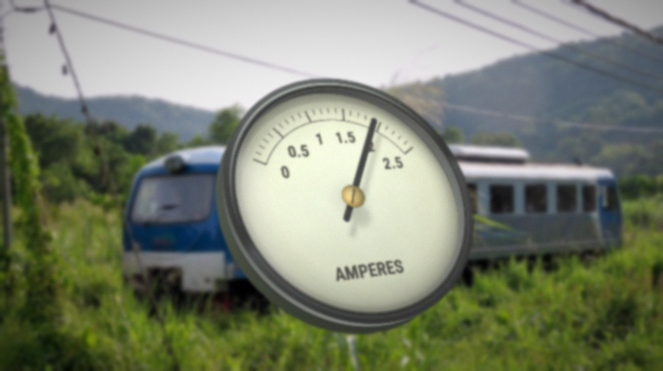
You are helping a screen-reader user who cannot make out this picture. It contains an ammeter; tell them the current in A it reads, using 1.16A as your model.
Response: 1.9A
